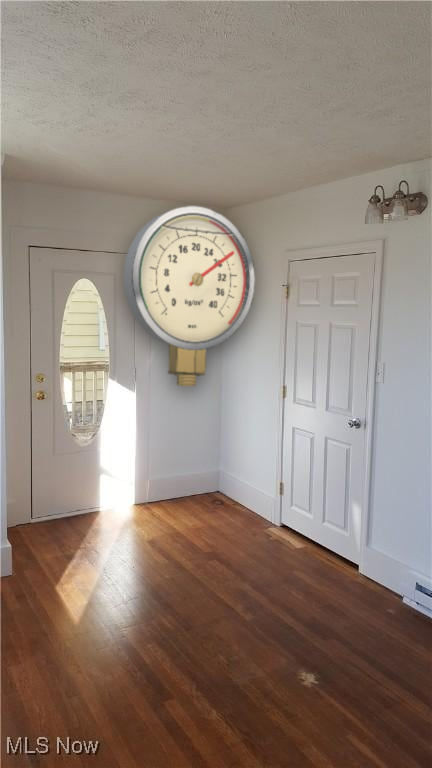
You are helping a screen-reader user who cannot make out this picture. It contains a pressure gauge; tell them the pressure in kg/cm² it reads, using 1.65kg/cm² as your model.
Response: 28kg/cm²
